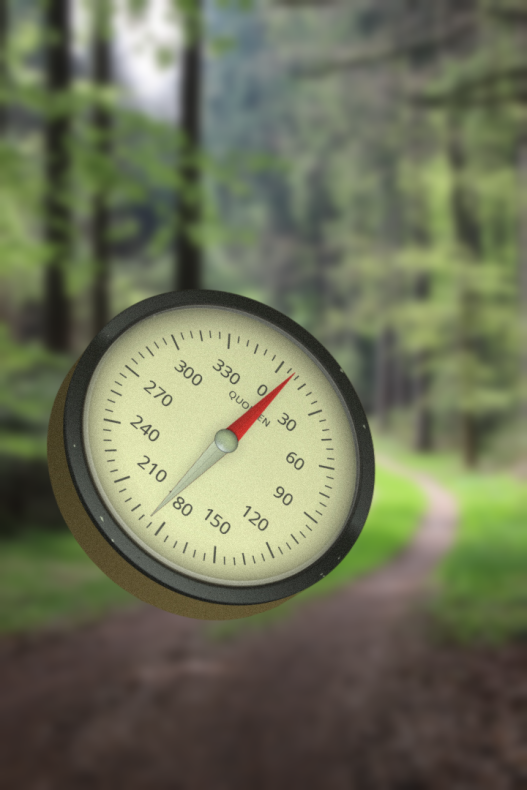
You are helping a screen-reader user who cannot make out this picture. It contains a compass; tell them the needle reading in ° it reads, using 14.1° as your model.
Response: 7.5°
